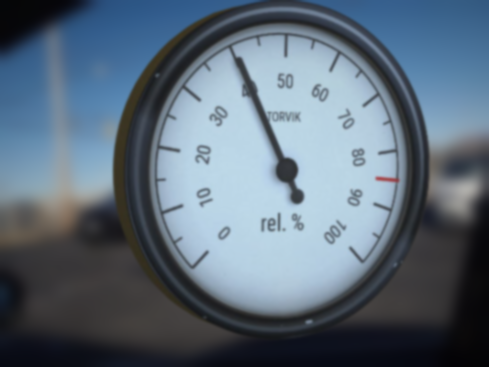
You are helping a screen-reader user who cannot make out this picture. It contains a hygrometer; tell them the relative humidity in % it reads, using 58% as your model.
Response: 40%
